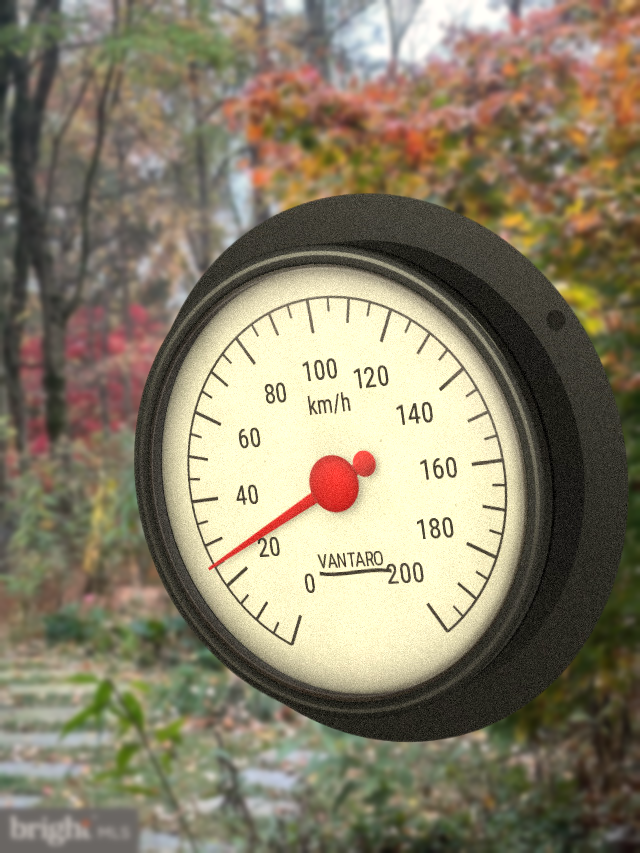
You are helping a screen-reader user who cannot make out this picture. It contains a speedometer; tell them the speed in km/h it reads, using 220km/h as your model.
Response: 25km/h
